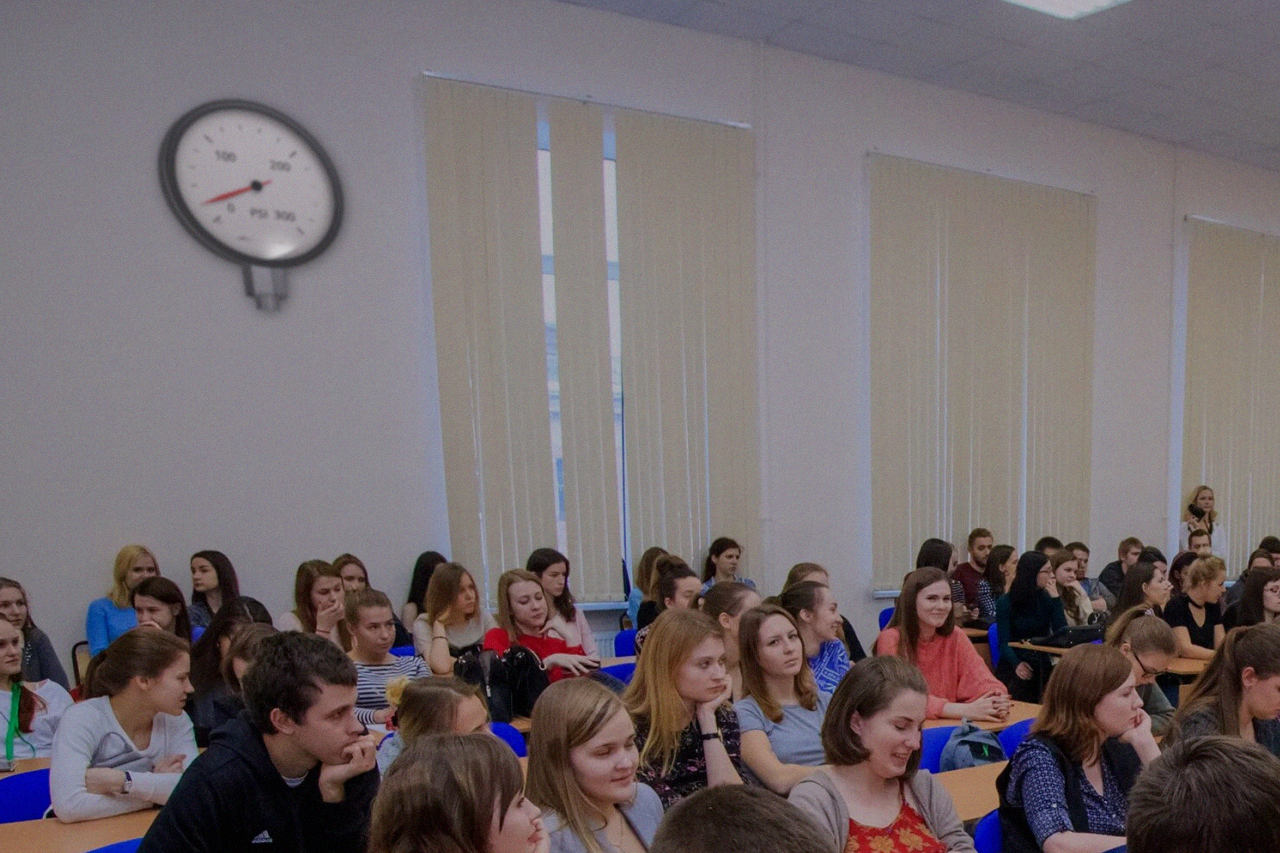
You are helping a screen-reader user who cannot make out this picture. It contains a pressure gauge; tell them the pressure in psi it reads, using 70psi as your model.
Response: 20psi
